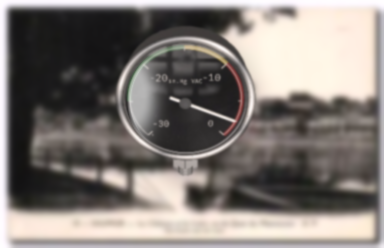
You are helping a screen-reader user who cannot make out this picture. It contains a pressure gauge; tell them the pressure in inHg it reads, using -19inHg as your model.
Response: -2.5inHg
